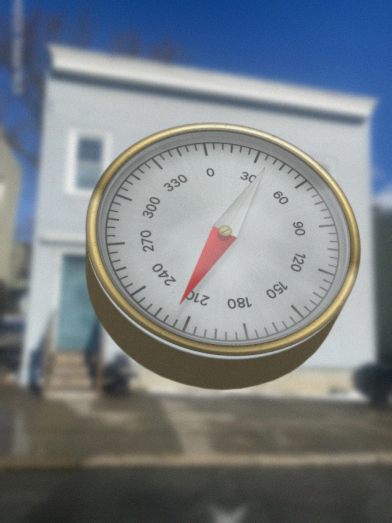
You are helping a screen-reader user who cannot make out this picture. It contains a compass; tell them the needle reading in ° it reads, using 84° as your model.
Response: 217.5°
